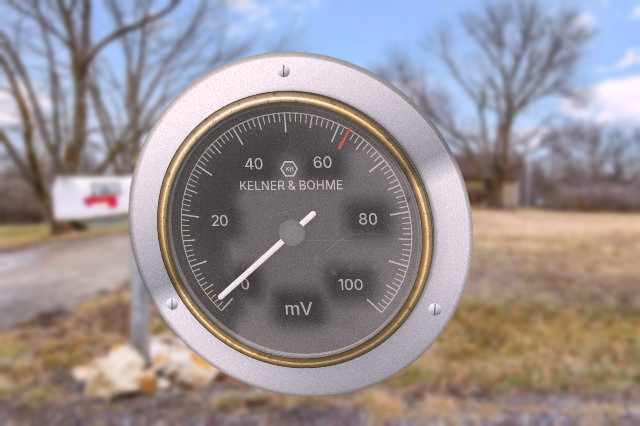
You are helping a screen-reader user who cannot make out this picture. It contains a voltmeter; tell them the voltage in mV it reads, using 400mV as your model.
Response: 2mV
